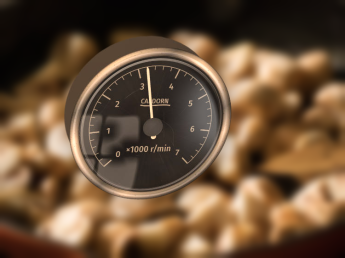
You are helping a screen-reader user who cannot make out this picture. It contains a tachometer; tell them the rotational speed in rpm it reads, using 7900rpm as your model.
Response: 3200rpm
